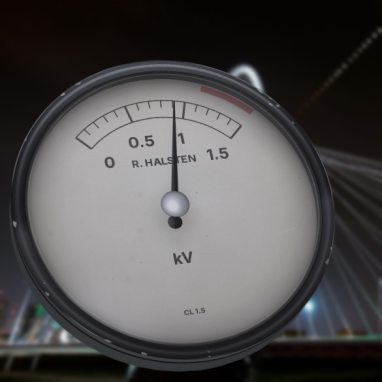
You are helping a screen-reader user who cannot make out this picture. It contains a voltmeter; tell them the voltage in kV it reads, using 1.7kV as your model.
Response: 0.9kV
